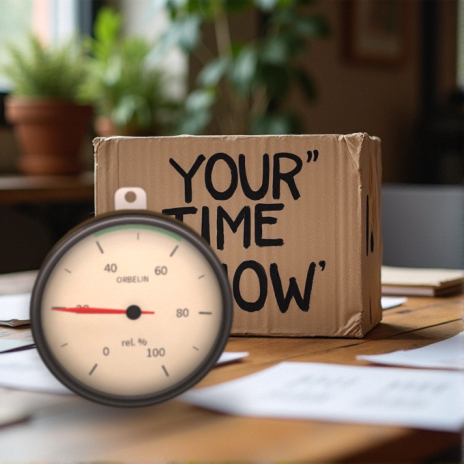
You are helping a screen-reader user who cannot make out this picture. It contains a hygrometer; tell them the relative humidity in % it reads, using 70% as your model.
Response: 20%
